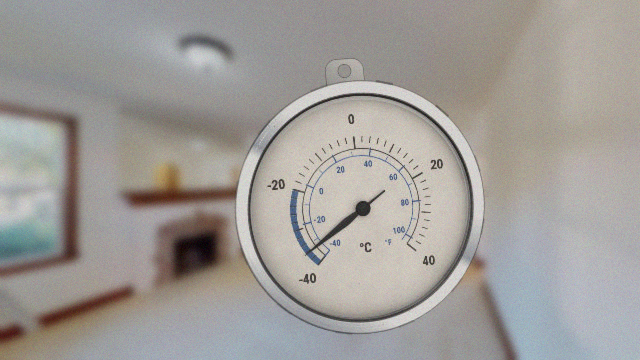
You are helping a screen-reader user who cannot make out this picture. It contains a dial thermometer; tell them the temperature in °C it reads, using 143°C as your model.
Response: -36°C
